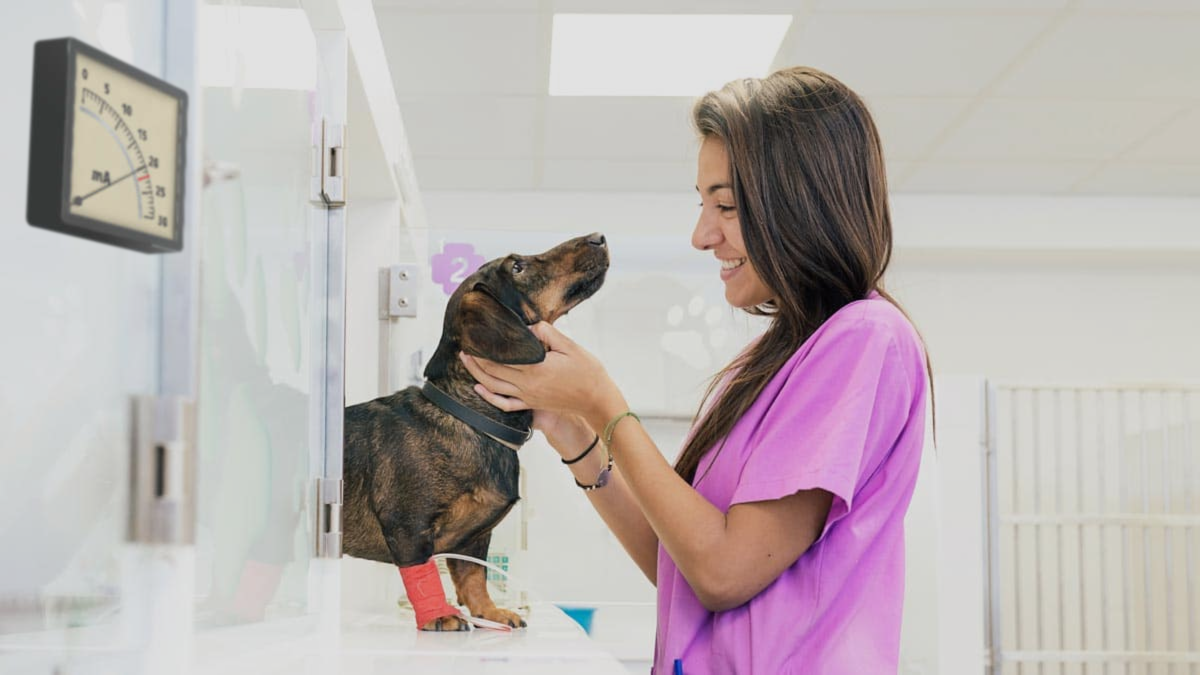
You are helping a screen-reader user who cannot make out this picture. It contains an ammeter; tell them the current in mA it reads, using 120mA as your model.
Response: 20mA
